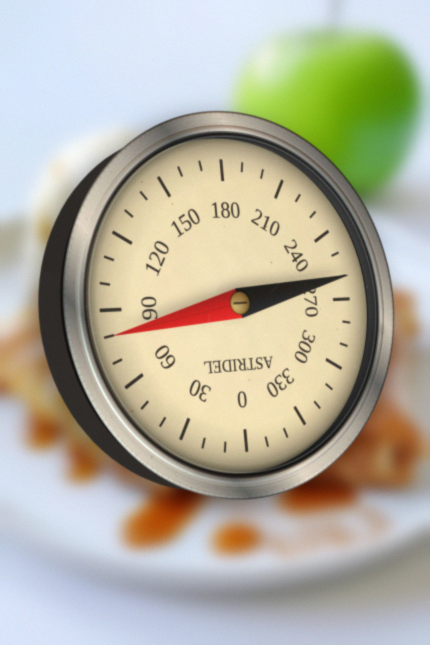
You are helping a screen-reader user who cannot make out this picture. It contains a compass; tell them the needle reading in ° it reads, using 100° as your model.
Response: 80°
